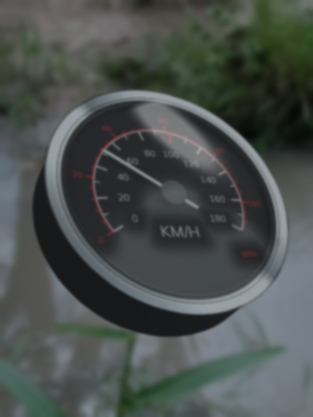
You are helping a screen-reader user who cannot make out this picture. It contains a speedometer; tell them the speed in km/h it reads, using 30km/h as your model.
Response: 50km/h
